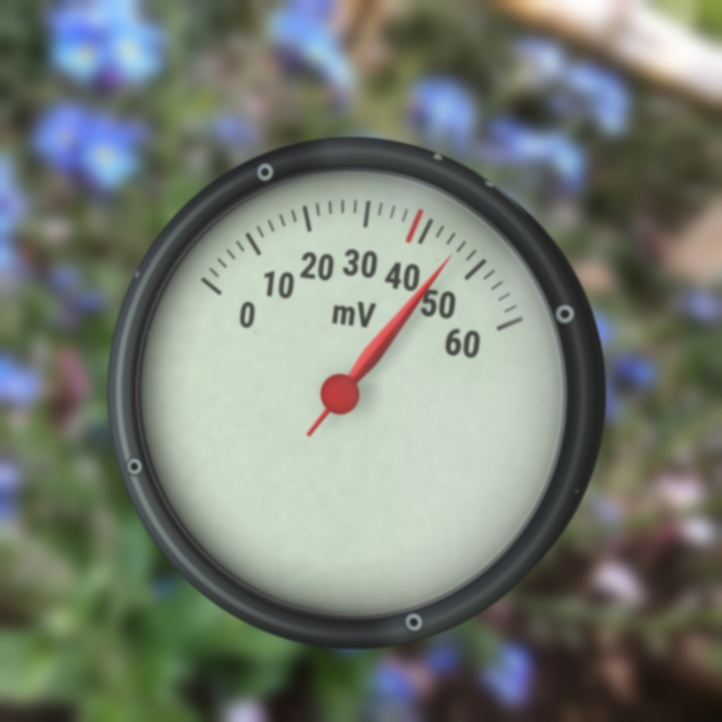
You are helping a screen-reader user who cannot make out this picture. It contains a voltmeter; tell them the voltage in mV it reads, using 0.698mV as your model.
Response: 46mV
